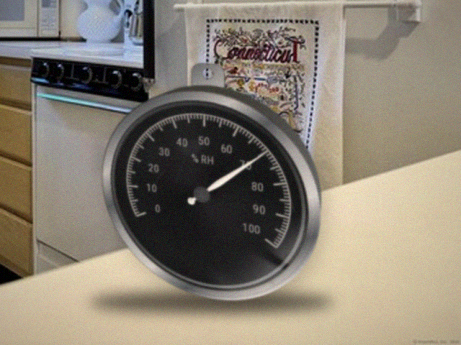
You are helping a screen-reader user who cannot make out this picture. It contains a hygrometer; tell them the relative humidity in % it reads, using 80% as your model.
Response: 70%
